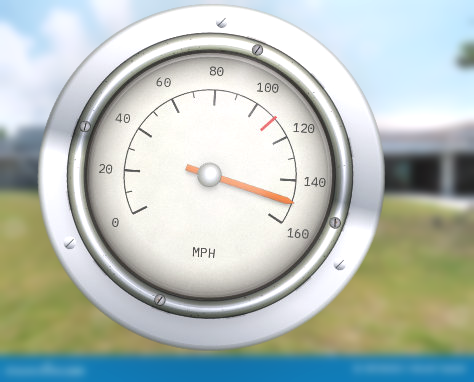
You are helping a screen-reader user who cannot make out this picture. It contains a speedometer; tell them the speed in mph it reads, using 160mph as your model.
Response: 150mph
